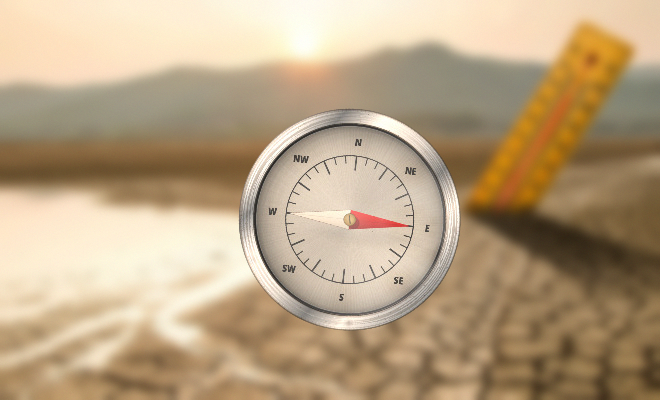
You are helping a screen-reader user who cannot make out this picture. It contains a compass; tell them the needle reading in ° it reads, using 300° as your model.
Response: 90°
